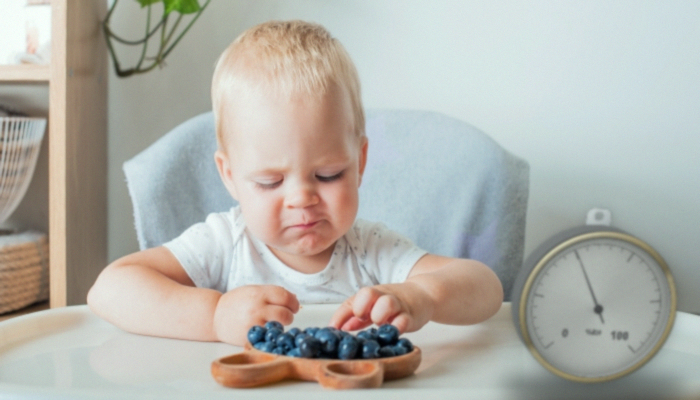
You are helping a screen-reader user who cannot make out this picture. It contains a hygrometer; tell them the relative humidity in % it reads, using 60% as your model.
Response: 40%
